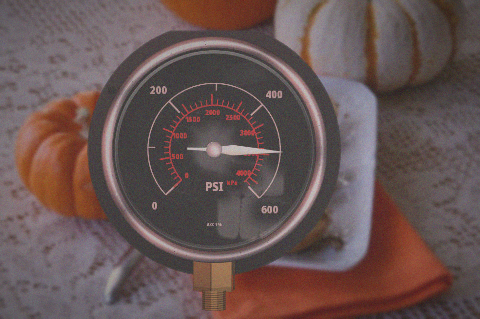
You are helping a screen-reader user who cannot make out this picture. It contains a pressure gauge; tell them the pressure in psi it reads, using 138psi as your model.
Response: 500psi
